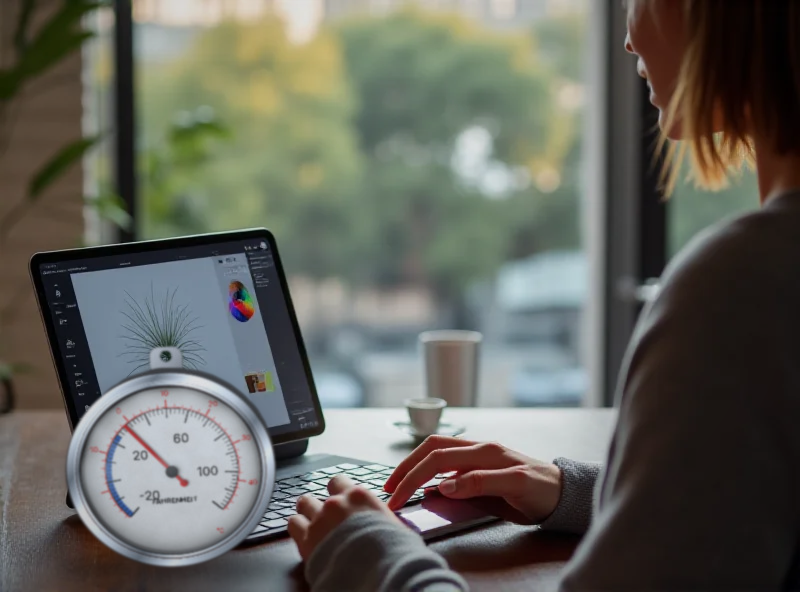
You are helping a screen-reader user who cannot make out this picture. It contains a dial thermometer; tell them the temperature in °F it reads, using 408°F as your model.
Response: 30°F
